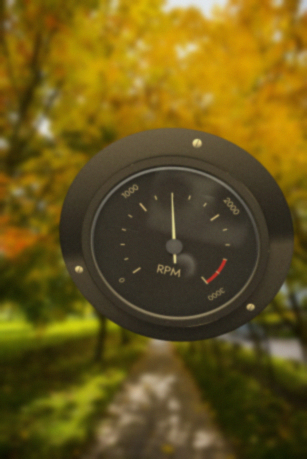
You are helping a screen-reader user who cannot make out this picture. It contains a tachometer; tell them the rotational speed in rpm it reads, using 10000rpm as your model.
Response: 1400rpm
